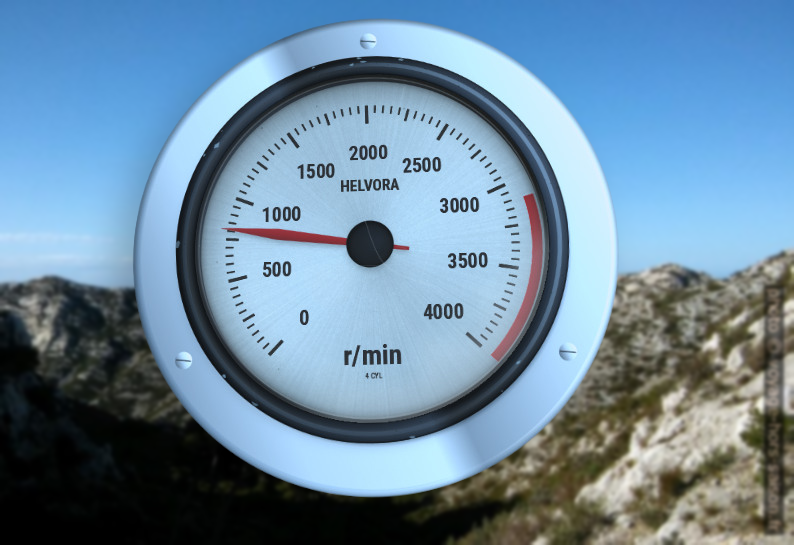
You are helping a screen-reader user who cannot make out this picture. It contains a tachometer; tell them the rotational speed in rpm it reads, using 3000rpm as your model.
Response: 800rpm
